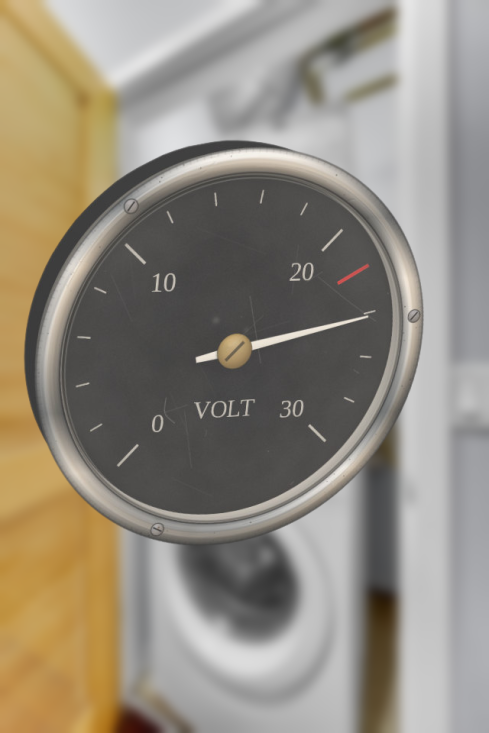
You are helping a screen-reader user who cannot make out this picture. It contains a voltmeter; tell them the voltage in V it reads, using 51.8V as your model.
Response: 24V
